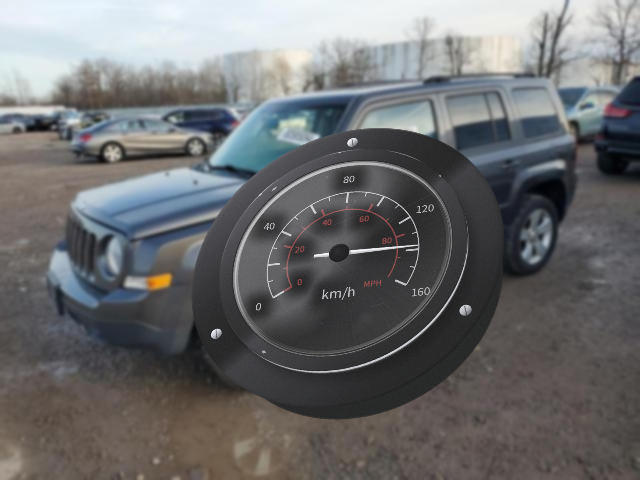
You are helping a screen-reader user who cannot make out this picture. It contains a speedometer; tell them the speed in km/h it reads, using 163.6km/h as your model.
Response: 140km/h
